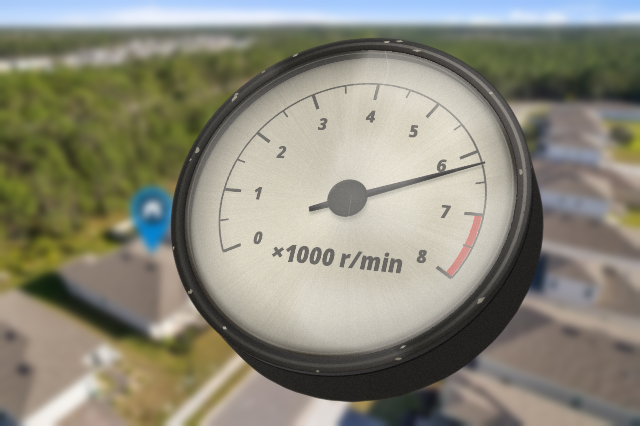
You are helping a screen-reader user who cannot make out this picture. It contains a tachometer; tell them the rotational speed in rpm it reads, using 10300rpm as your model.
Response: 6250rpm
